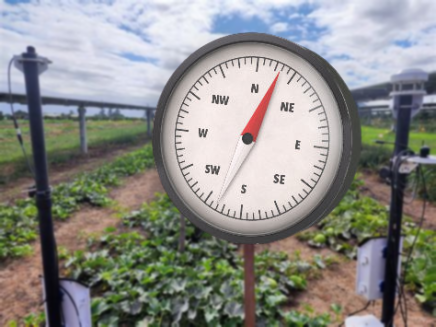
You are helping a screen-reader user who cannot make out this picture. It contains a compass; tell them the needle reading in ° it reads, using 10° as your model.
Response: 20°
